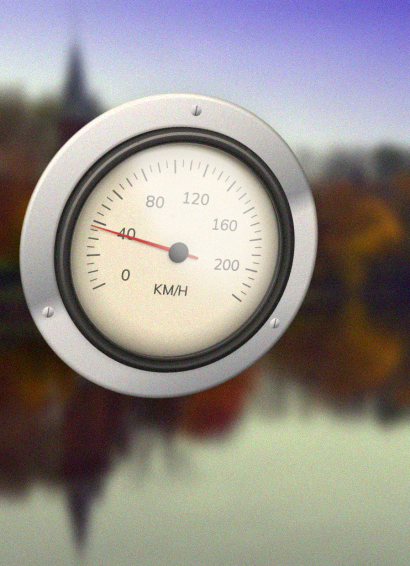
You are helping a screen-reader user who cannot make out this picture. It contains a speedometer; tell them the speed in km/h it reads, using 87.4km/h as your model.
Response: 37.5km/h
